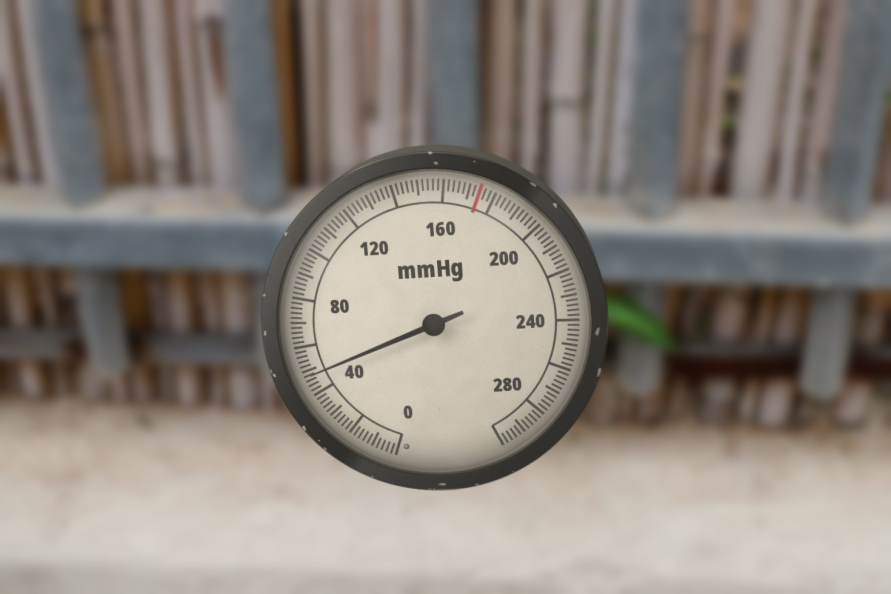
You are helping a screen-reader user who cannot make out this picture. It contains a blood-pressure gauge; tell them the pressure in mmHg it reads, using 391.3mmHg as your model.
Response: 48mmHg
